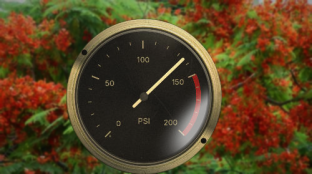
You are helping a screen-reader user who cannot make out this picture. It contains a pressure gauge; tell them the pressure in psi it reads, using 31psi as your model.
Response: 135psi
